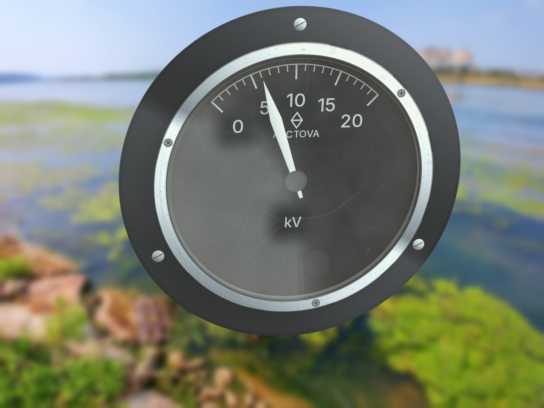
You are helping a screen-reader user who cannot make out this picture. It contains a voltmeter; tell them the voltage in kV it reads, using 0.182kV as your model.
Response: 6kV
